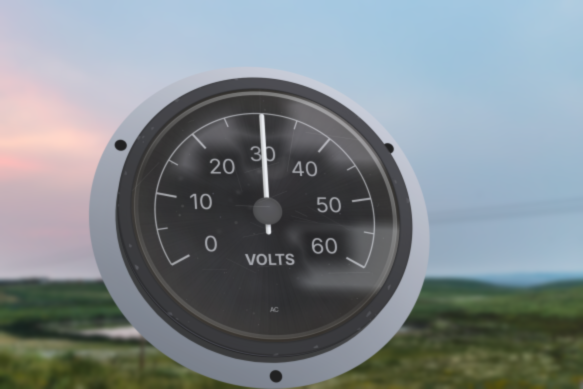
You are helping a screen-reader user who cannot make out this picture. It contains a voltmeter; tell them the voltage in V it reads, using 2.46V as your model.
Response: 30V
